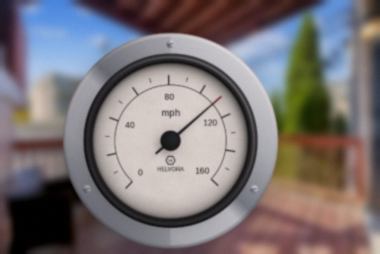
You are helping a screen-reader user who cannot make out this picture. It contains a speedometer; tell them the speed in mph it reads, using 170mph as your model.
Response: 110mph
